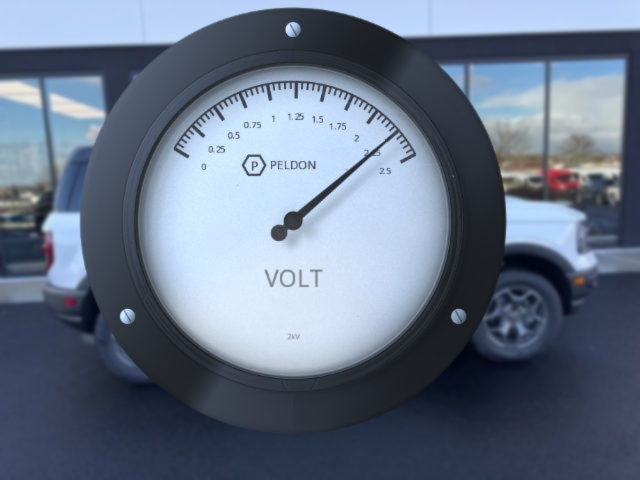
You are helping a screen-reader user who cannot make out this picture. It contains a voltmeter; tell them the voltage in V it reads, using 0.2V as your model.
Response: 2.25V
